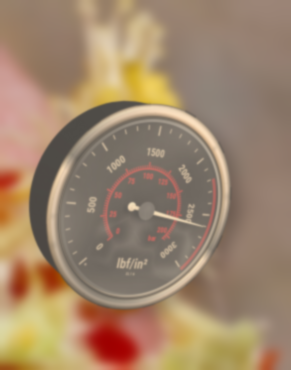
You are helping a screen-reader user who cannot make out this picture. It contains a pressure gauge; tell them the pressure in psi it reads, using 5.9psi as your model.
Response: 2600psi
